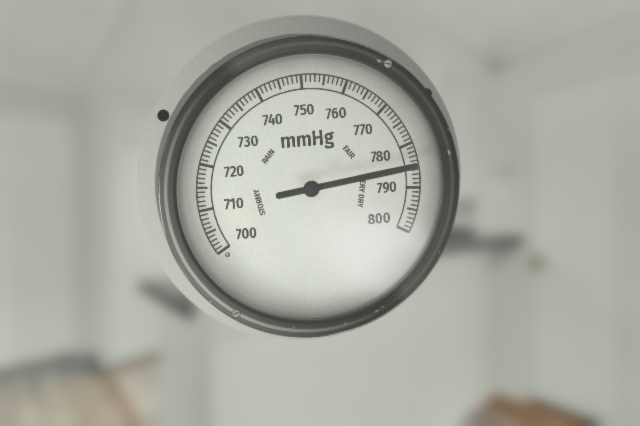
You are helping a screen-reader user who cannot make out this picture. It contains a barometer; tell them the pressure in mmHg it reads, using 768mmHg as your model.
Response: 785mmHg
